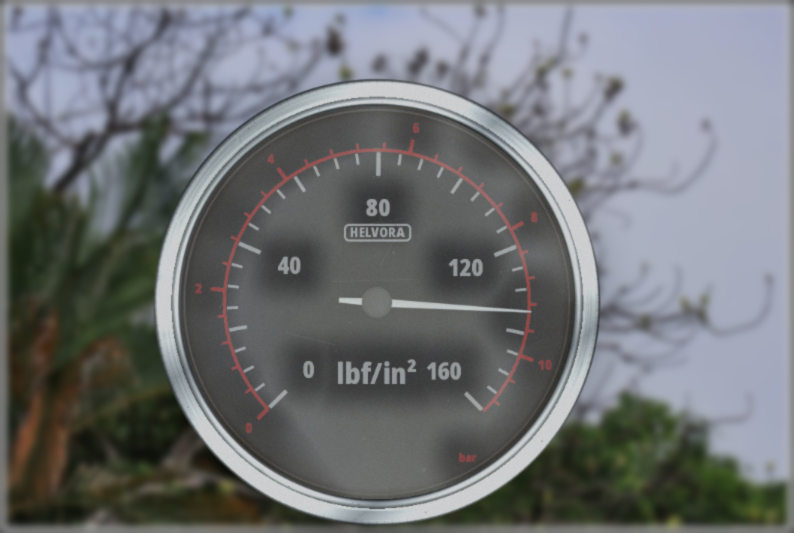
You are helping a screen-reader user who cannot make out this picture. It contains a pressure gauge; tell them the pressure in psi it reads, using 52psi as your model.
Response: 135psi
